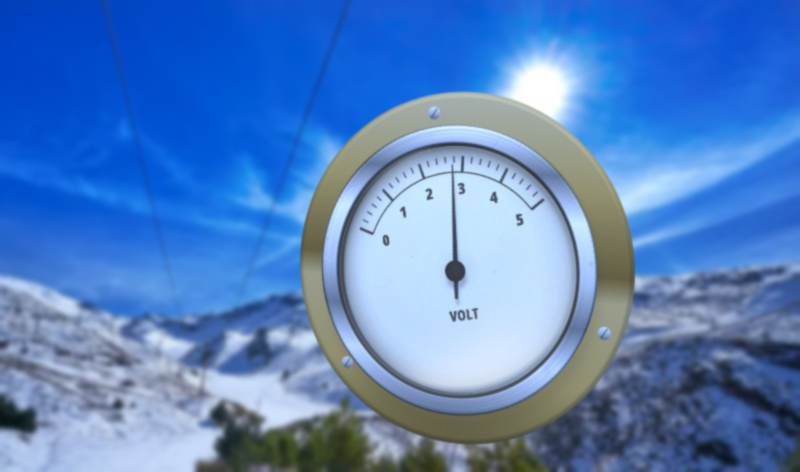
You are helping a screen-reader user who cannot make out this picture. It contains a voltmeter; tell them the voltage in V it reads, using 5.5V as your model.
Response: 2.8V
